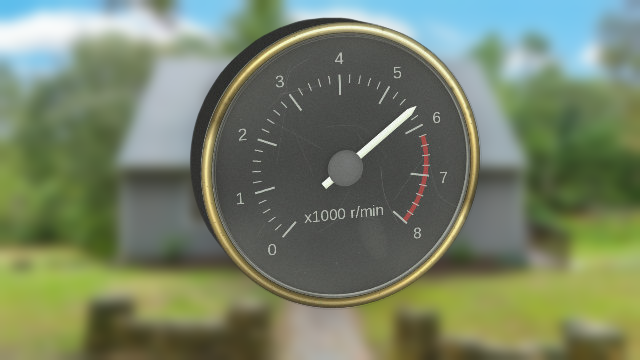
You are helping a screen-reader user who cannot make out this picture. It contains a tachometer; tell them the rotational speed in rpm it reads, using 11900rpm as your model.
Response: 5600rpm
